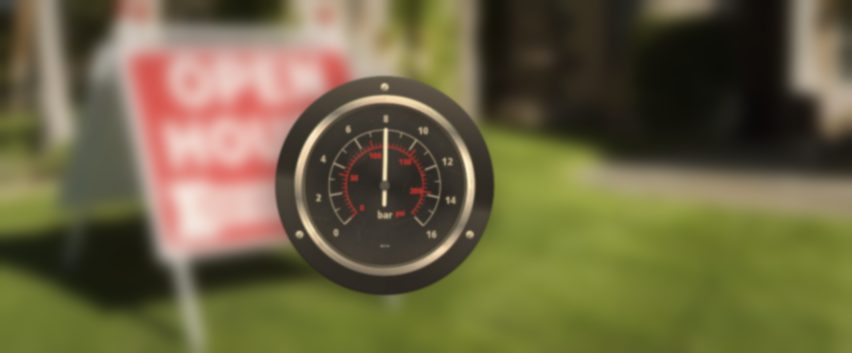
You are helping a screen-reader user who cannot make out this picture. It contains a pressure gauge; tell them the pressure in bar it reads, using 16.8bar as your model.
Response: 8bar
